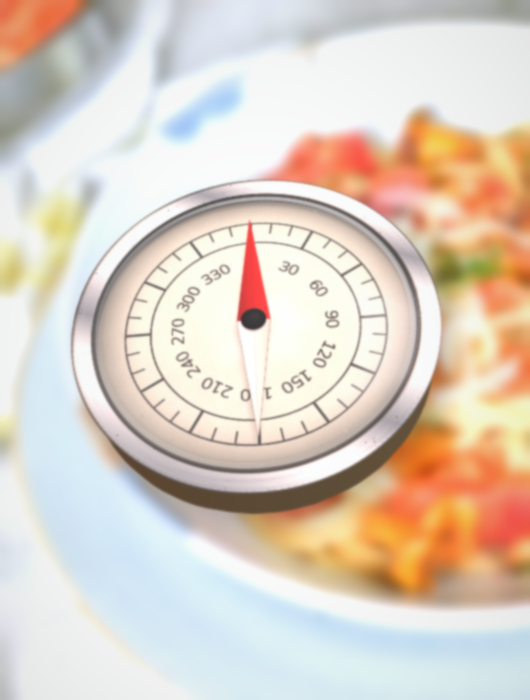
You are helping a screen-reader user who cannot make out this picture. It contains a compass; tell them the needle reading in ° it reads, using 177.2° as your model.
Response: 0°
